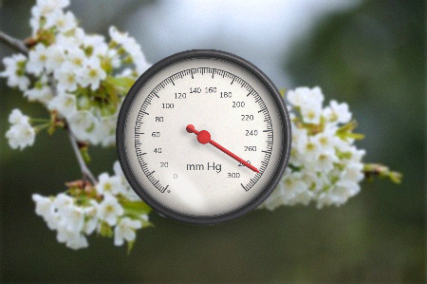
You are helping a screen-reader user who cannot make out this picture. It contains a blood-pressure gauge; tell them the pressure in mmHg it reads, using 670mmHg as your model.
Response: 280mmHg
